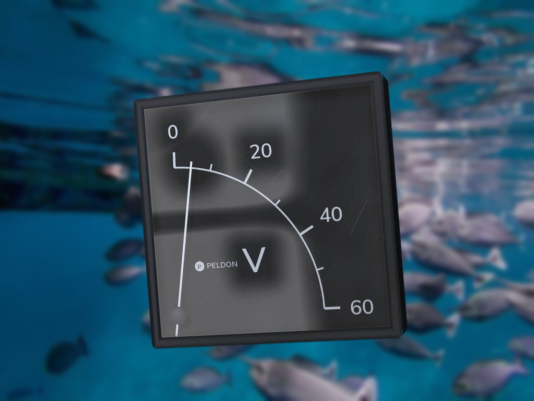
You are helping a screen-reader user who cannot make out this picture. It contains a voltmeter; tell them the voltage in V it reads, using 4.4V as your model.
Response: 5V
